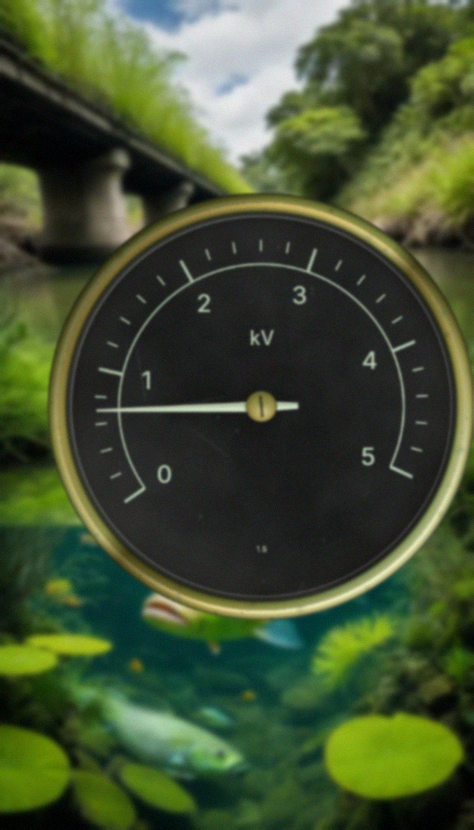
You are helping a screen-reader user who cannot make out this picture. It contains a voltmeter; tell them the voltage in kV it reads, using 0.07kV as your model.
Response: 0.7kV
